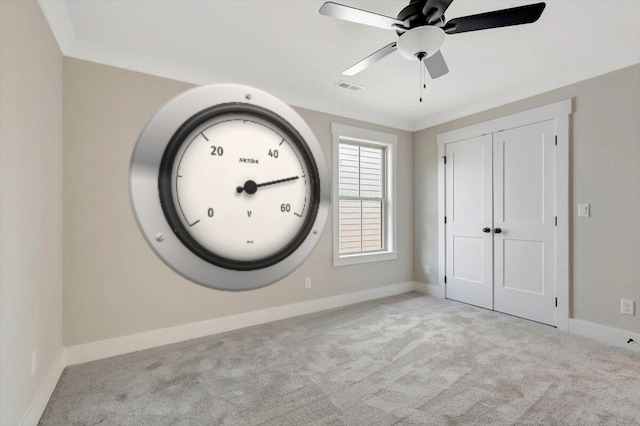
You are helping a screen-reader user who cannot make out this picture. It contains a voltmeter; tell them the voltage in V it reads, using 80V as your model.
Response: 50V
